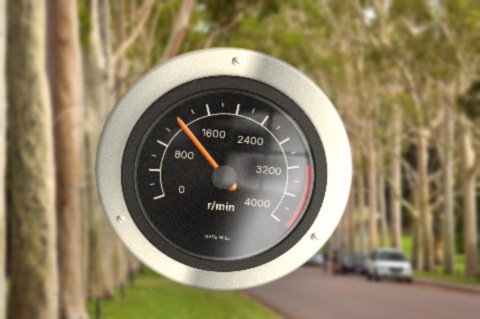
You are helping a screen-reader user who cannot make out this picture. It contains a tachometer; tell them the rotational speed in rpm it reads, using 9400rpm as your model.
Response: 1200rpm
